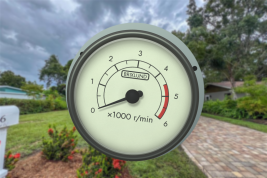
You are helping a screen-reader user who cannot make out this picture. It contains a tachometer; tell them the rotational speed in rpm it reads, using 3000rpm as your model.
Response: 0rpm
